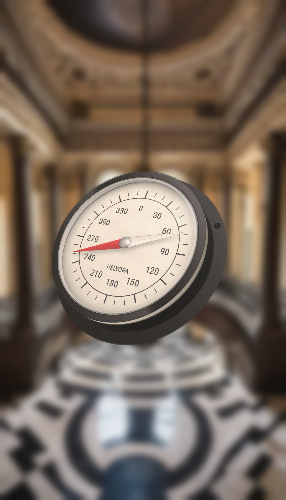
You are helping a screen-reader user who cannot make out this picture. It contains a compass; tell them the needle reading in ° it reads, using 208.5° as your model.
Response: 250°
